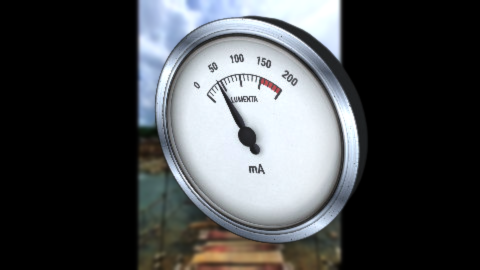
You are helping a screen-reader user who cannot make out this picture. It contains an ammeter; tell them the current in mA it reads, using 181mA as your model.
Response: 50mA
